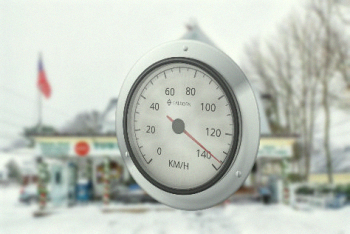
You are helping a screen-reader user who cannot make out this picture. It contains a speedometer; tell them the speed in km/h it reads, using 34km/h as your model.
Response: 135km/h
